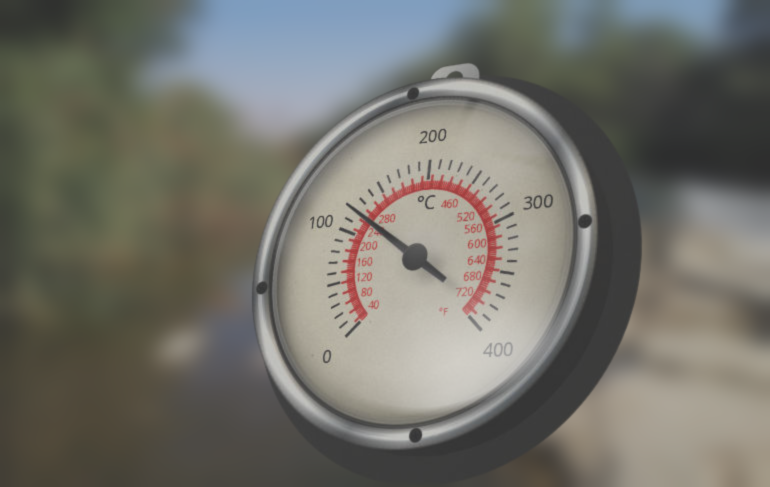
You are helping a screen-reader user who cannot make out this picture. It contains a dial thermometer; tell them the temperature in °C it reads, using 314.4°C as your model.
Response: 120°C
